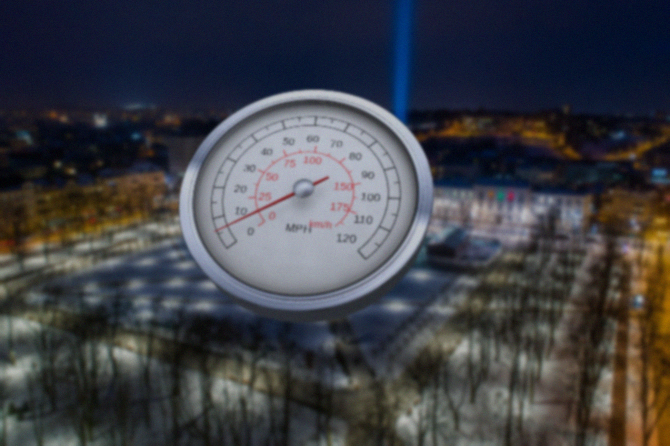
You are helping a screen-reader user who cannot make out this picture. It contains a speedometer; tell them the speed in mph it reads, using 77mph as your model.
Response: 5mph
